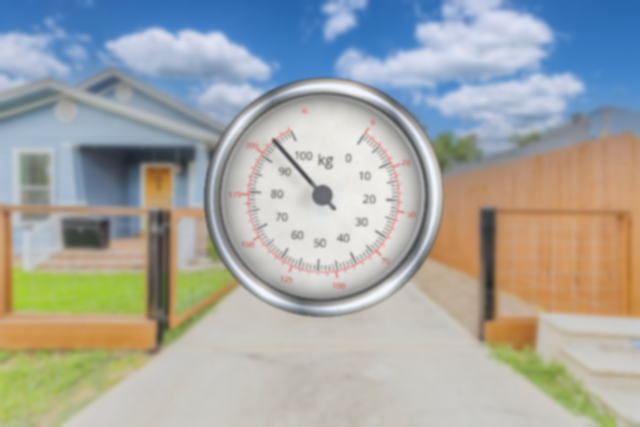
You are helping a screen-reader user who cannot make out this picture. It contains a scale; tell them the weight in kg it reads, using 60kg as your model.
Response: 95kg
